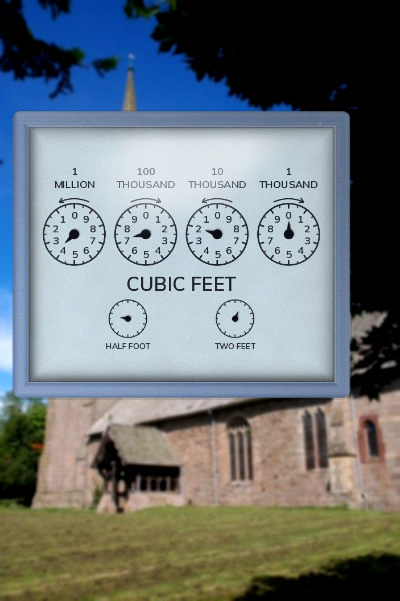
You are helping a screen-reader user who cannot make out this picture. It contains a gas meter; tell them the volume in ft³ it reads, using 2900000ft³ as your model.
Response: 372000ft³
